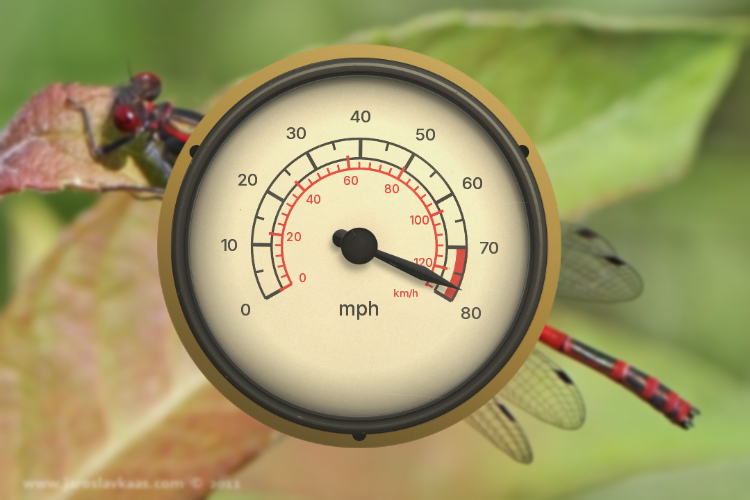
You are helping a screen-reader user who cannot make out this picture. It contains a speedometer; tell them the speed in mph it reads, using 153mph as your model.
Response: 77.5mph
